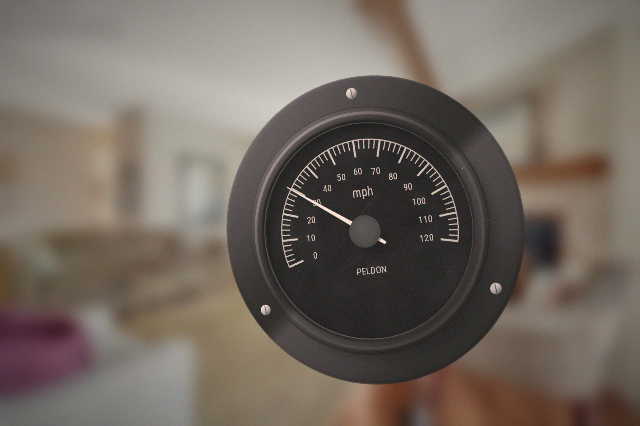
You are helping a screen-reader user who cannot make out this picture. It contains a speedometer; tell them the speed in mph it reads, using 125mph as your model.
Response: 30mph
